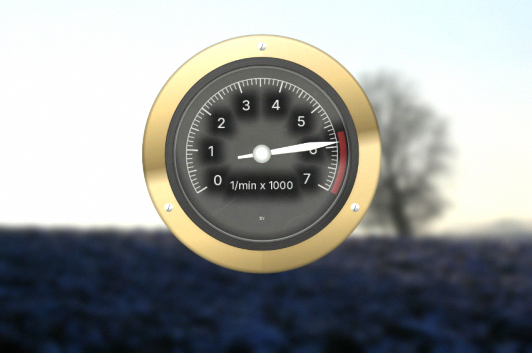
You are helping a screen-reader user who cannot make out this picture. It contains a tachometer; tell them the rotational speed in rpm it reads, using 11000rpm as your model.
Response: 5900rpm
